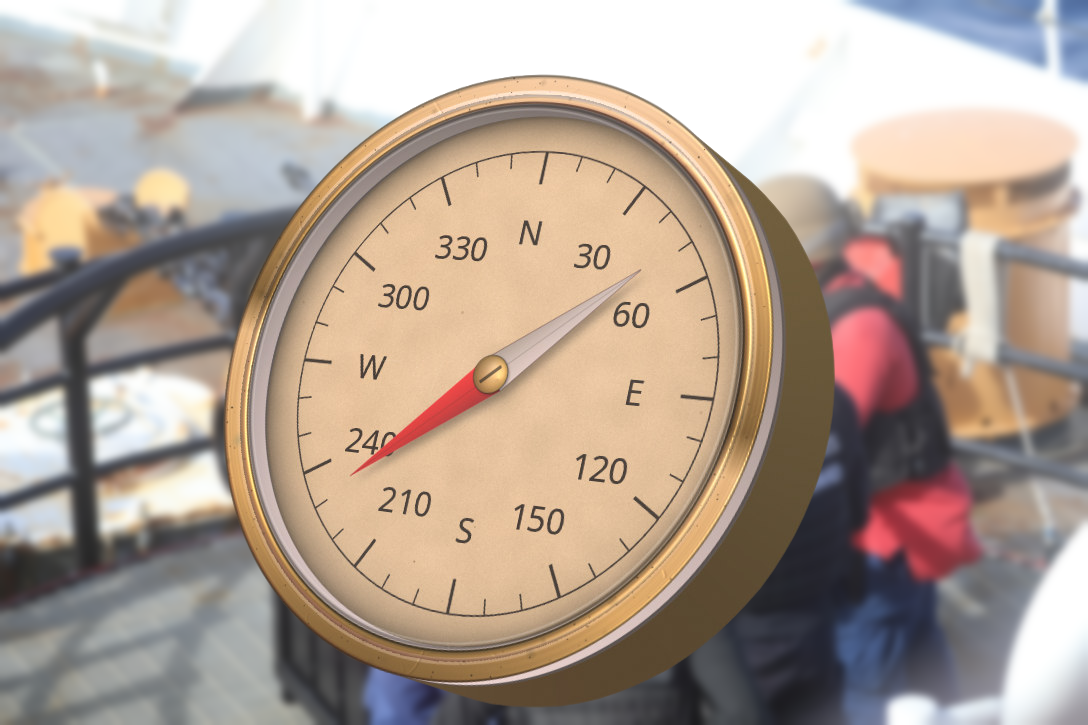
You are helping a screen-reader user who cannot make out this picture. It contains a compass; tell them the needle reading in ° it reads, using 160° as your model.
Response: 230°
